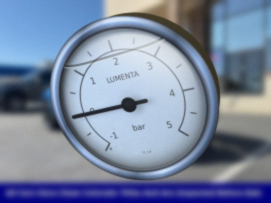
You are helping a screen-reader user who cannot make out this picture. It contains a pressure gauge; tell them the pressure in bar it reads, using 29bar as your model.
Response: 0bar
